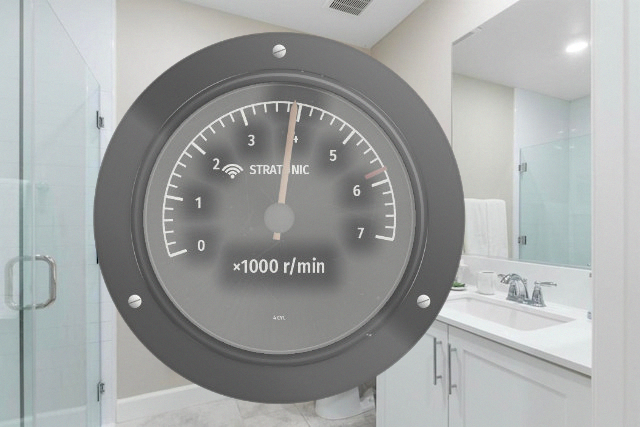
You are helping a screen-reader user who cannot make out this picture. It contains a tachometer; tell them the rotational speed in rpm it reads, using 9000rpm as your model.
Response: 3900rpm
